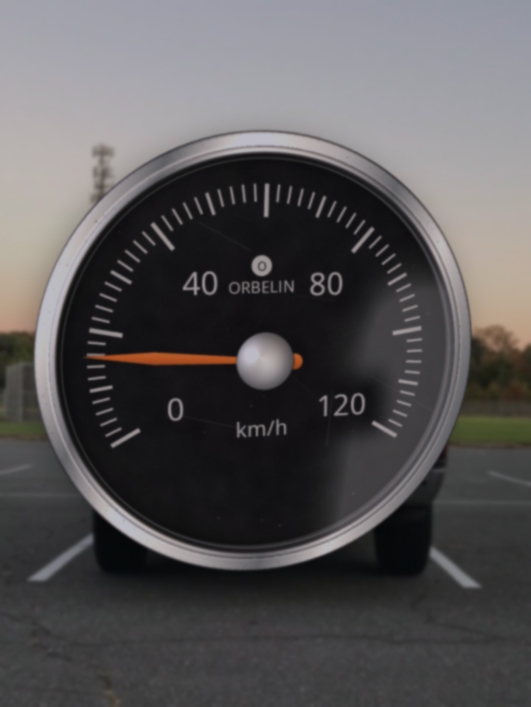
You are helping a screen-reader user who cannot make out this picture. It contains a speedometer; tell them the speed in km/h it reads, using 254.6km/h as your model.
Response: 16km/h
